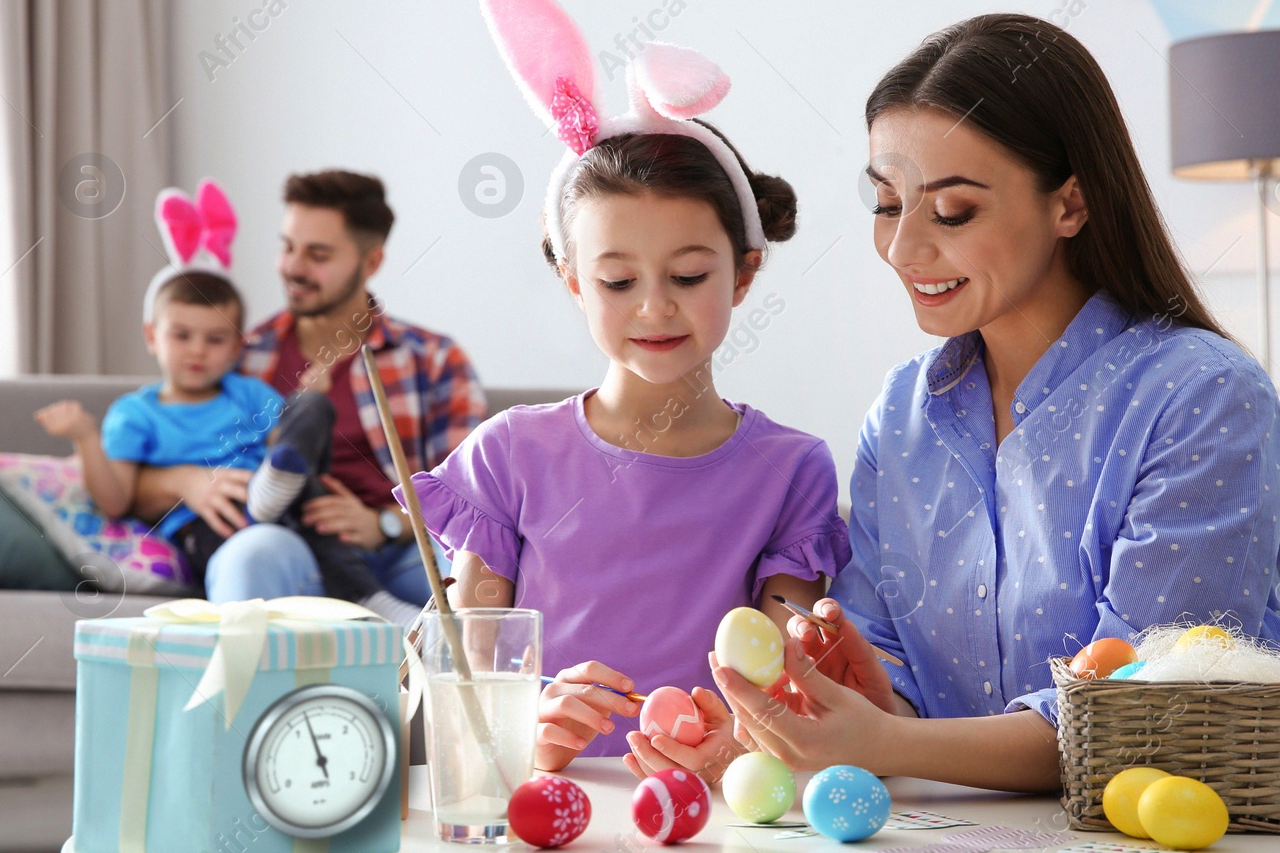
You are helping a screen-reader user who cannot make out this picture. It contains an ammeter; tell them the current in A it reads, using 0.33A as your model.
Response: 1.25A
